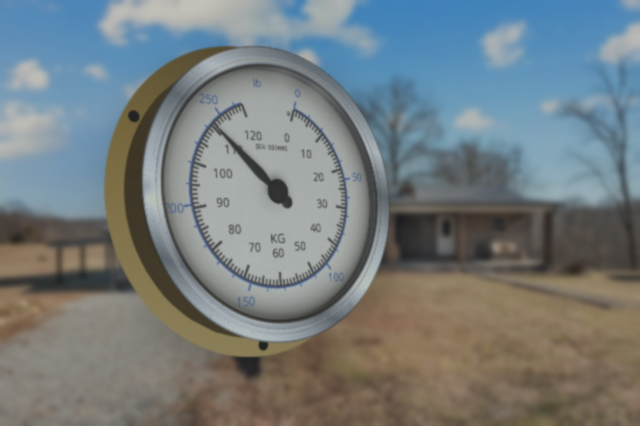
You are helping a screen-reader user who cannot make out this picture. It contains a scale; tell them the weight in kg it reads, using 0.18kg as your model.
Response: 110kg
